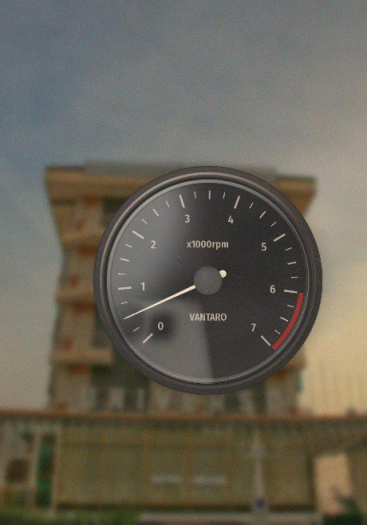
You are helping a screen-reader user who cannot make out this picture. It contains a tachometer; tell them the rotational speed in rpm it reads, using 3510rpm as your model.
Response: 500rpm
